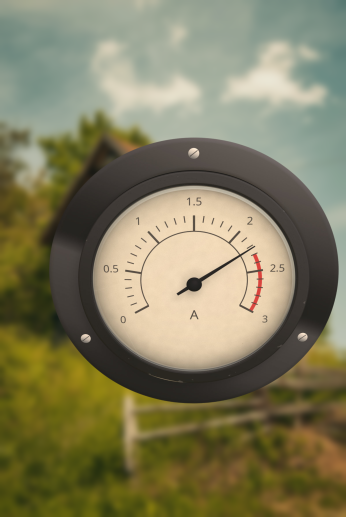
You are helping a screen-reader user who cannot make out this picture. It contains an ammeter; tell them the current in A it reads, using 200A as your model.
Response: 2.2A
